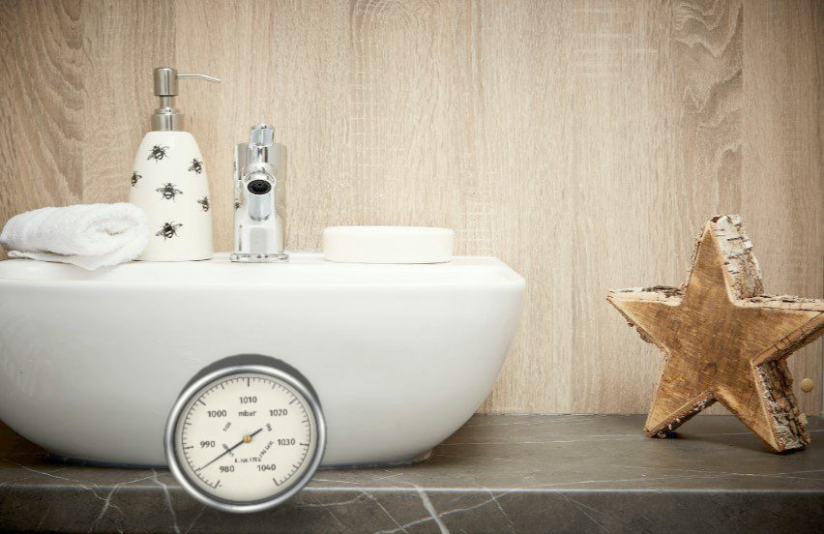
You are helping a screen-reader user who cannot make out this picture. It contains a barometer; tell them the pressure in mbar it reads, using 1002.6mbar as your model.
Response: 985mbar
